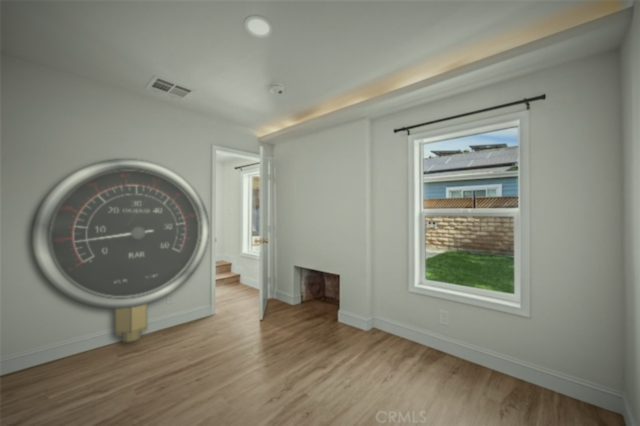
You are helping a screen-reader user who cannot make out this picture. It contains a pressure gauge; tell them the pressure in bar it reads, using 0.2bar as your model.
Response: 6bar
